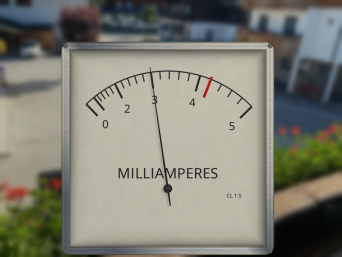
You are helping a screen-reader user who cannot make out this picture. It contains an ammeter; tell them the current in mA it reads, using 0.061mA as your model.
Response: 3mA
